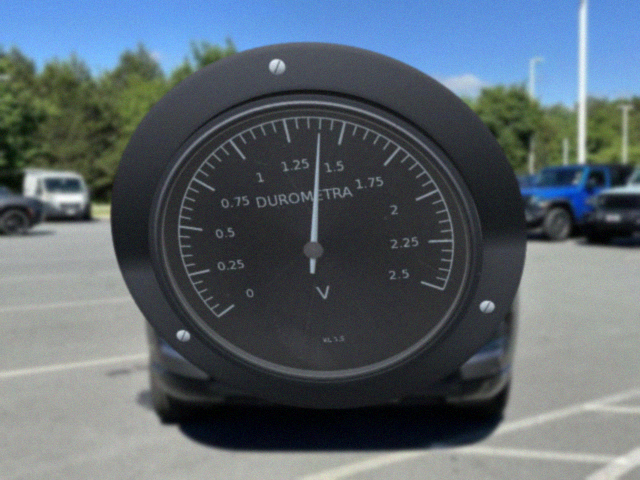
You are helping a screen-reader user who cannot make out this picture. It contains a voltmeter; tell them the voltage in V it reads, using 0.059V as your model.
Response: 1.4V
